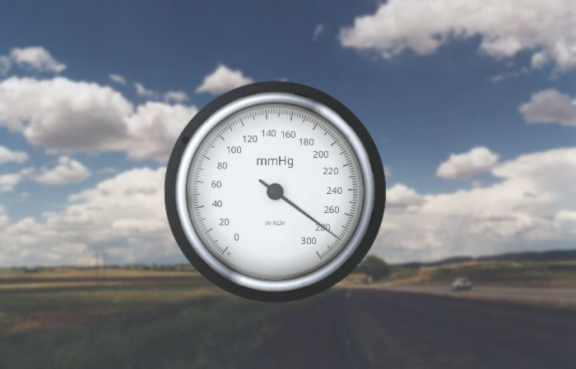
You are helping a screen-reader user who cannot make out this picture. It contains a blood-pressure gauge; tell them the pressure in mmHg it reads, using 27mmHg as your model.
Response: 280mmHg
